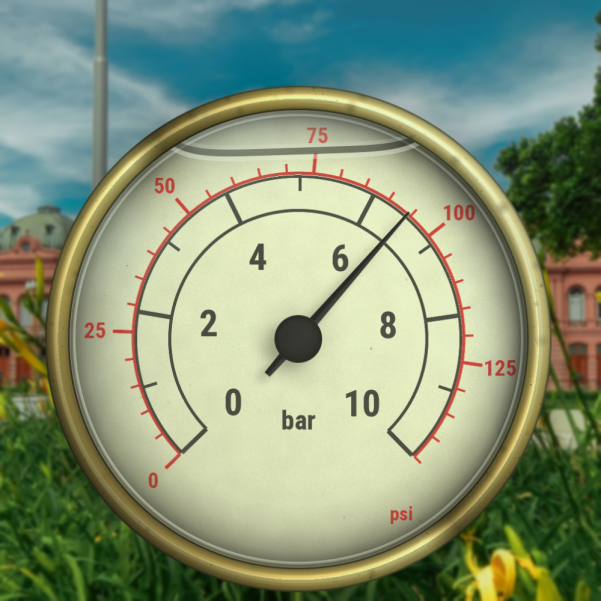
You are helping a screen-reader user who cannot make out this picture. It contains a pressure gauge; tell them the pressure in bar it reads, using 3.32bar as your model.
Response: 6.5bar
